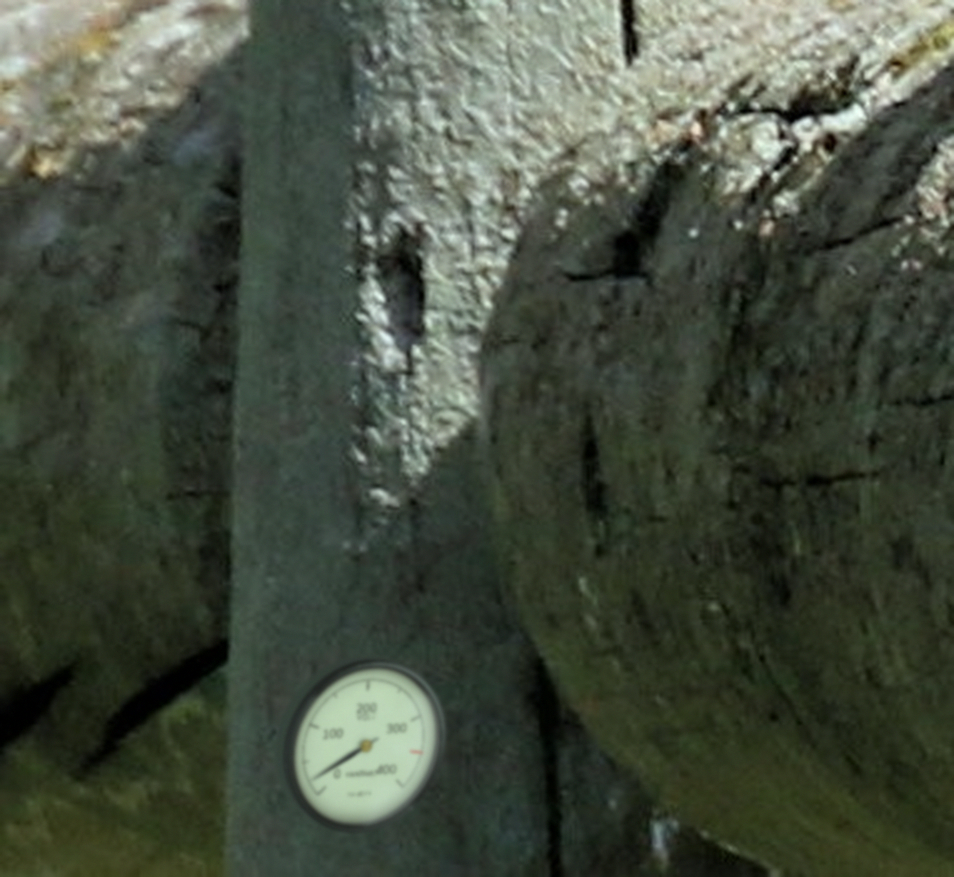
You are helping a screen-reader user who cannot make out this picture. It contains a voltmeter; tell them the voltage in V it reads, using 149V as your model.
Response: 25V
